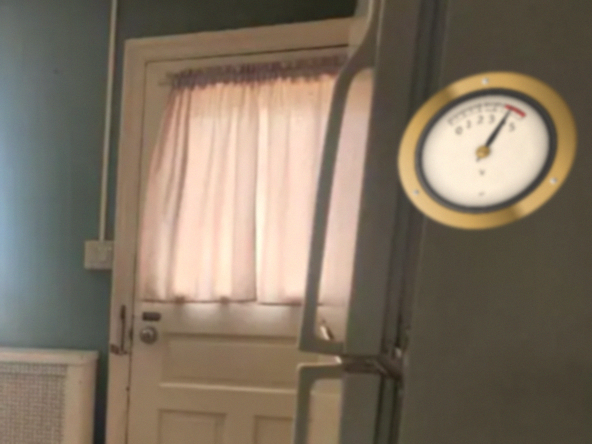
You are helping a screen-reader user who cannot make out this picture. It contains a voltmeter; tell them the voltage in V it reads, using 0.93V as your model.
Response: 4V
